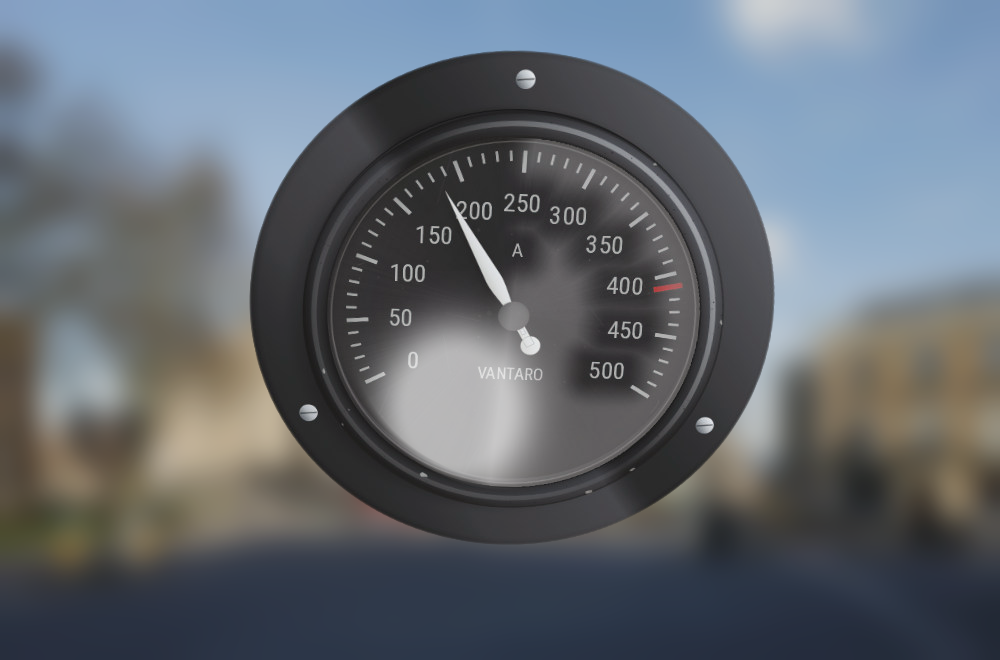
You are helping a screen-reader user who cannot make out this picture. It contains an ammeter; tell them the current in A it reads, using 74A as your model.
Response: 185A
